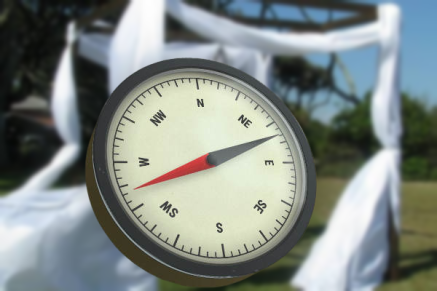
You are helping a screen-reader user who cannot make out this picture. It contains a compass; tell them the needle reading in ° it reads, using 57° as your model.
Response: 250°
